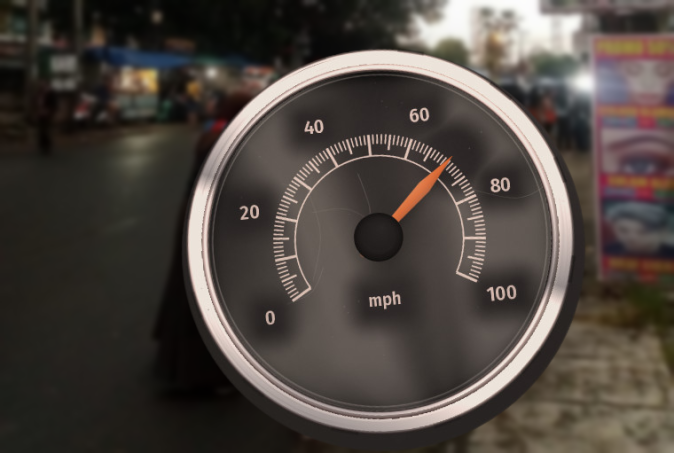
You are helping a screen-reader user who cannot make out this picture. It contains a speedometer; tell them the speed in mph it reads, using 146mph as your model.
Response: 70mph
